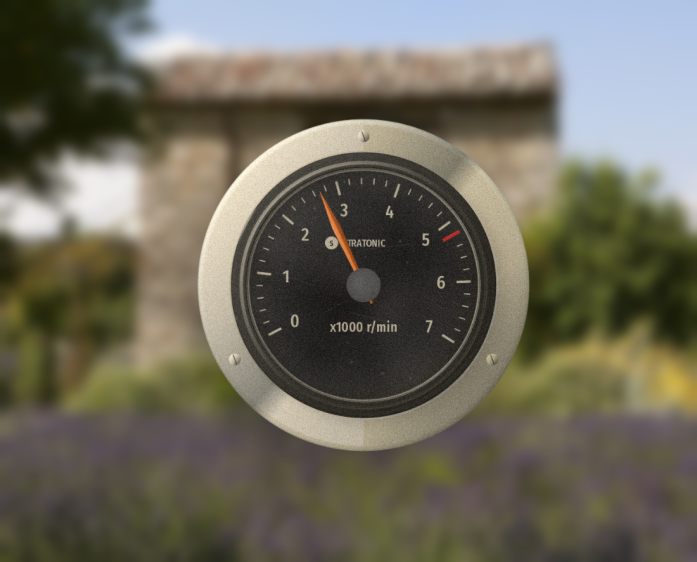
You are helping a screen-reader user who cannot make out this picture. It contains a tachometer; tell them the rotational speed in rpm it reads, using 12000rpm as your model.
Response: 2700rpm
